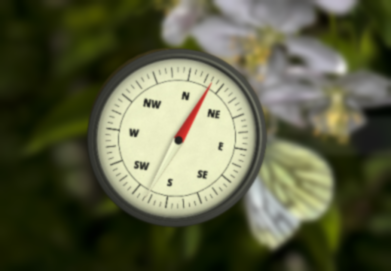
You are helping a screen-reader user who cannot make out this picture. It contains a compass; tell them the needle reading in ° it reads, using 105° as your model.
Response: 20°
